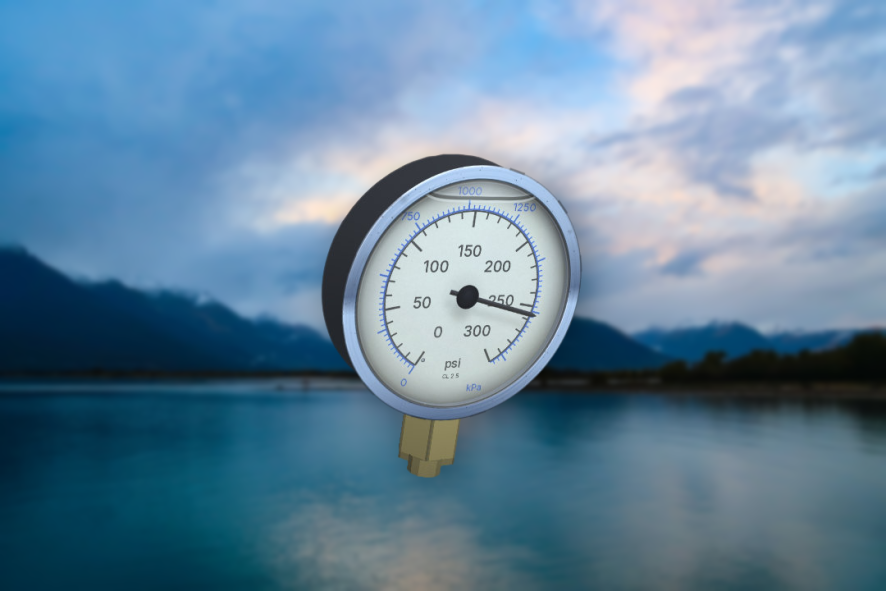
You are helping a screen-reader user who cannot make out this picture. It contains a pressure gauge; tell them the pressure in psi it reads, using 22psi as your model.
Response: 255psi
